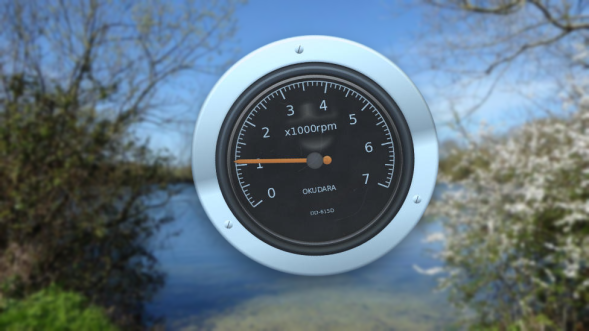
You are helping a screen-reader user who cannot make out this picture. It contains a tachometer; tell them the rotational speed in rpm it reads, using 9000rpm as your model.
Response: 1100rpm
